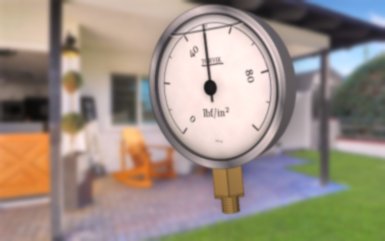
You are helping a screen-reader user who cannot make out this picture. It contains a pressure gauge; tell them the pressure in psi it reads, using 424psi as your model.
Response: 50psi
